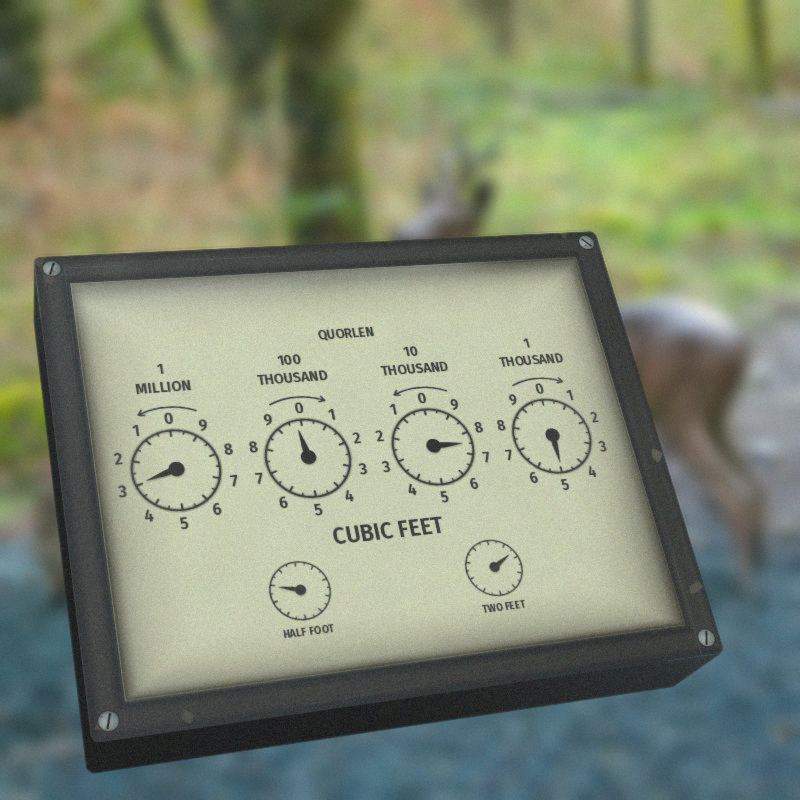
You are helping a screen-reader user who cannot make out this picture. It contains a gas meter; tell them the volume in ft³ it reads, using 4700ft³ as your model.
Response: 297500ft³
